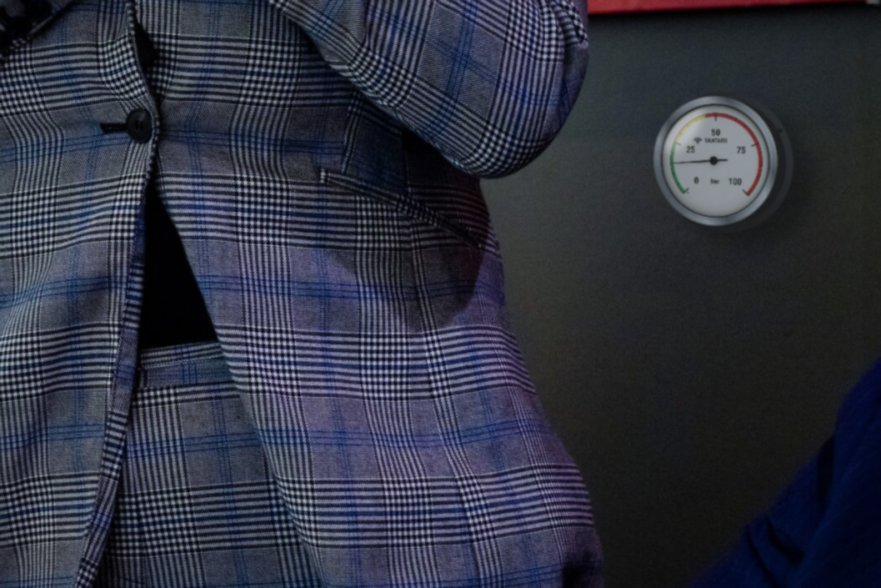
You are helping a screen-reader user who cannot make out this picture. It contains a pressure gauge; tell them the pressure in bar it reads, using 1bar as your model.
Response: 15bar
